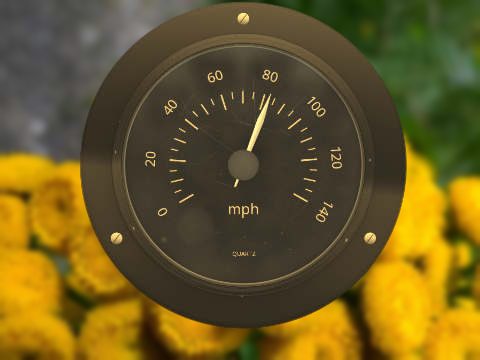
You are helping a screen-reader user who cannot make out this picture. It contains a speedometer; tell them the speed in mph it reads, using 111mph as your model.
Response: 82.5mph
